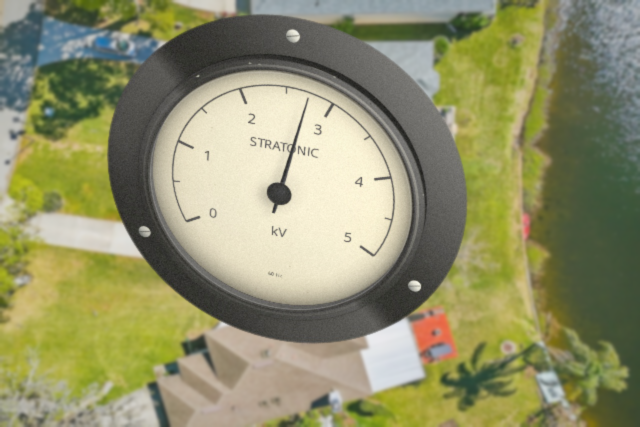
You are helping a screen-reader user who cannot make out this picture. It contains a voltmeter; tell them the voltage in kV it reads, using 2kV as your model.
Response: 2.75kV
